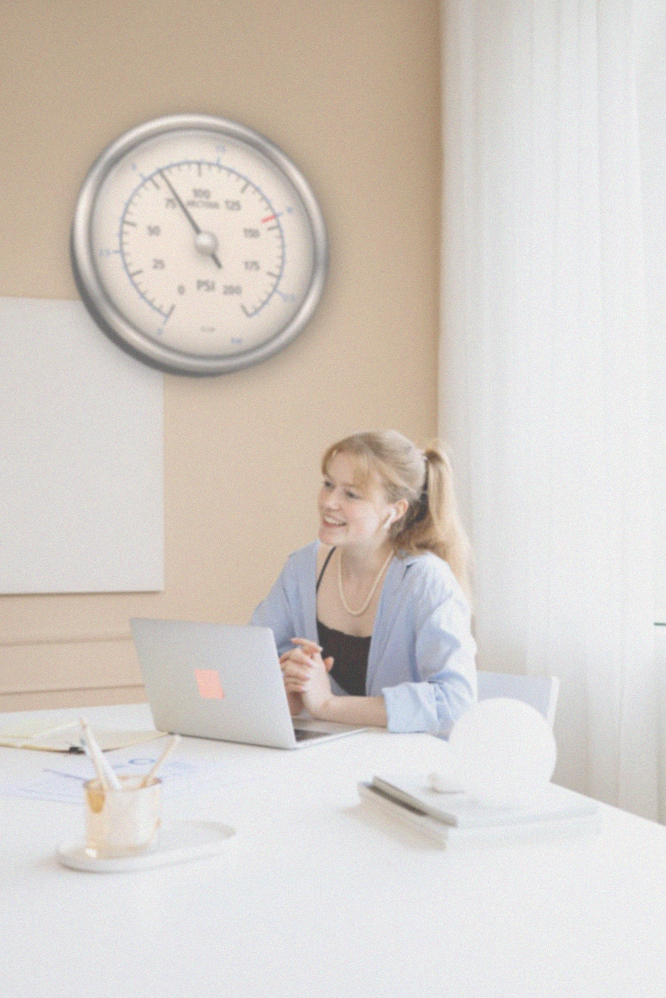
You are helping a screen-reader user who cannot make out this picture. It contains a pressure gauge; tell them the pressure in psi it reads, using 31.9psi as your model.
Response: 80psi
